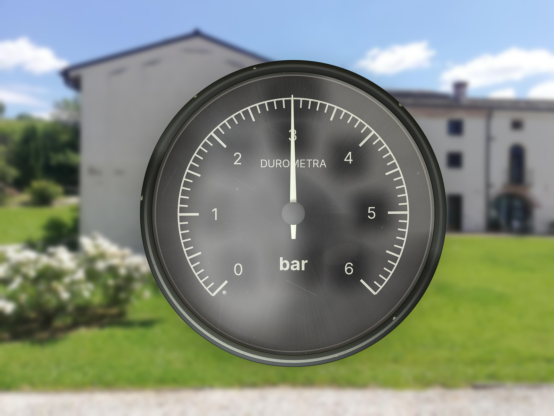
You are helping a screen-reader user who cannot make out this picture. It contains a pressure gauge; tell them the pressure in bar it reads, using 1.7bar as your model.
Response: 3bar
